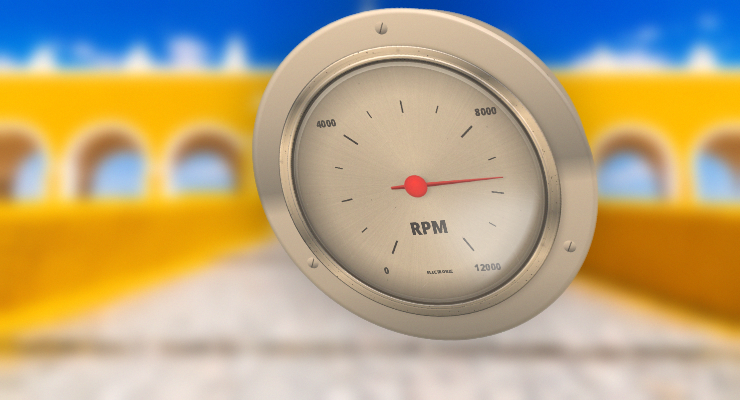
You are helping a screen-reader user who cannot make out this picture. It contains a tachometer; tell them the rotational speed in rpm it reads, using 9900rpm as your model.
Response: 9500rpm
